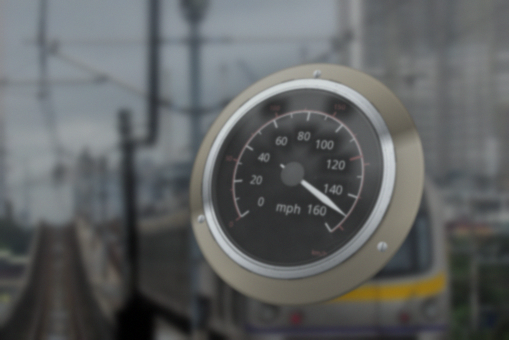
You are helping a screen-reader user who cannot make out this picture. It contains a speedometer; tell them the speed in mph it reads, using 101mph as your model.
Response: 150mph
